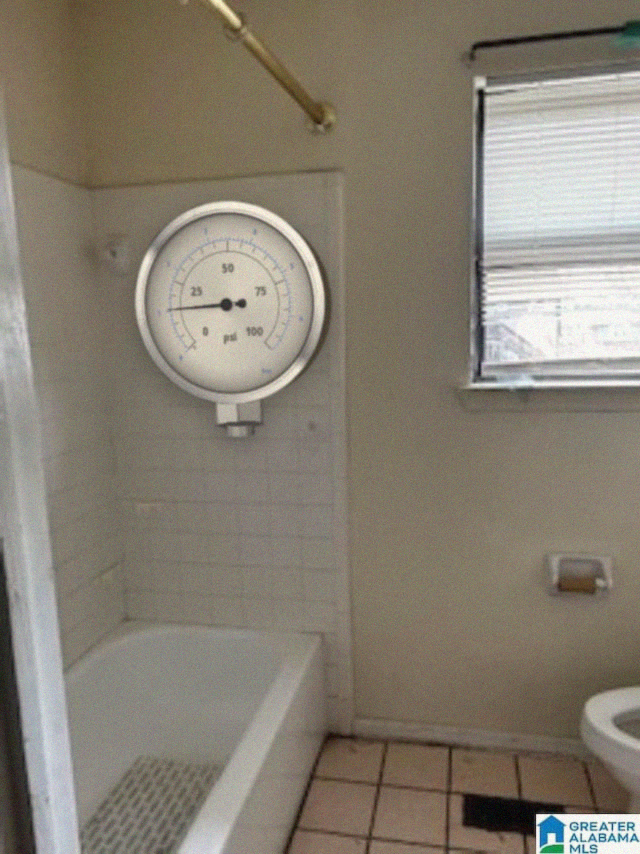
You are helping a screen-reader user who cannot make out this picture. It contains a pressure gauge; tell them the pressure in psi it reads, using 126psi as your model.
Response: 15psi
